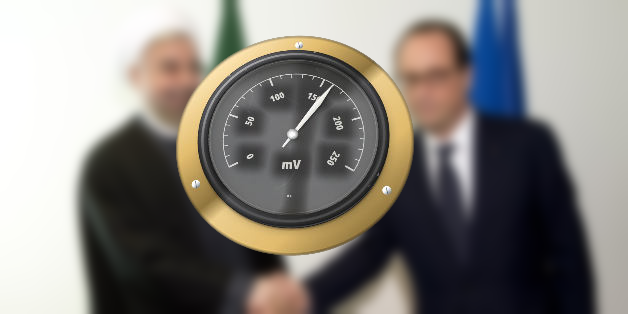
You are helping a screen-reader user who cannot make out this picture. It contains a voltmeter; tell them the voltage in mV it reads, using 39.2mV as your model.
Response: 160mV
